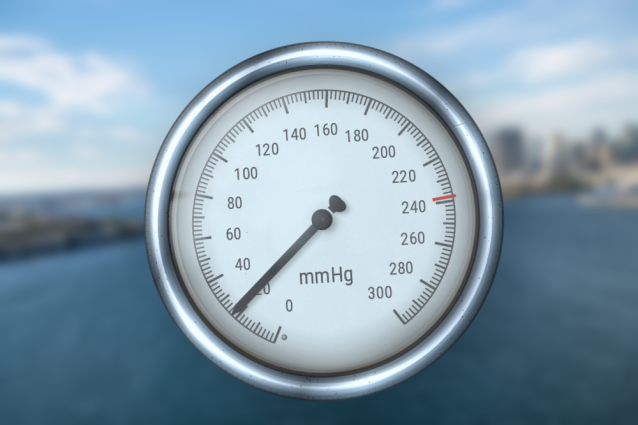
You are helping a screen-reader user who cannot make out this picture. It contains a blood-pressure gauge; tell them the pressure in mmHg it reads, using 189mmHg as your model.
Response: 22mmHg
